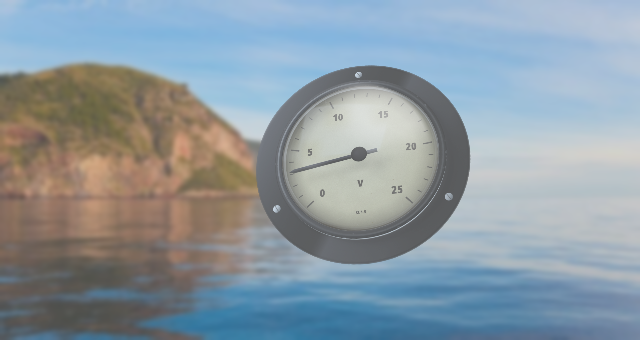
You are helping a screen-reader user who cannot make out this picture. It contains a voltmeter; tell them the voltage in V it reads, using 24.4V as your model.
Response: 3V
